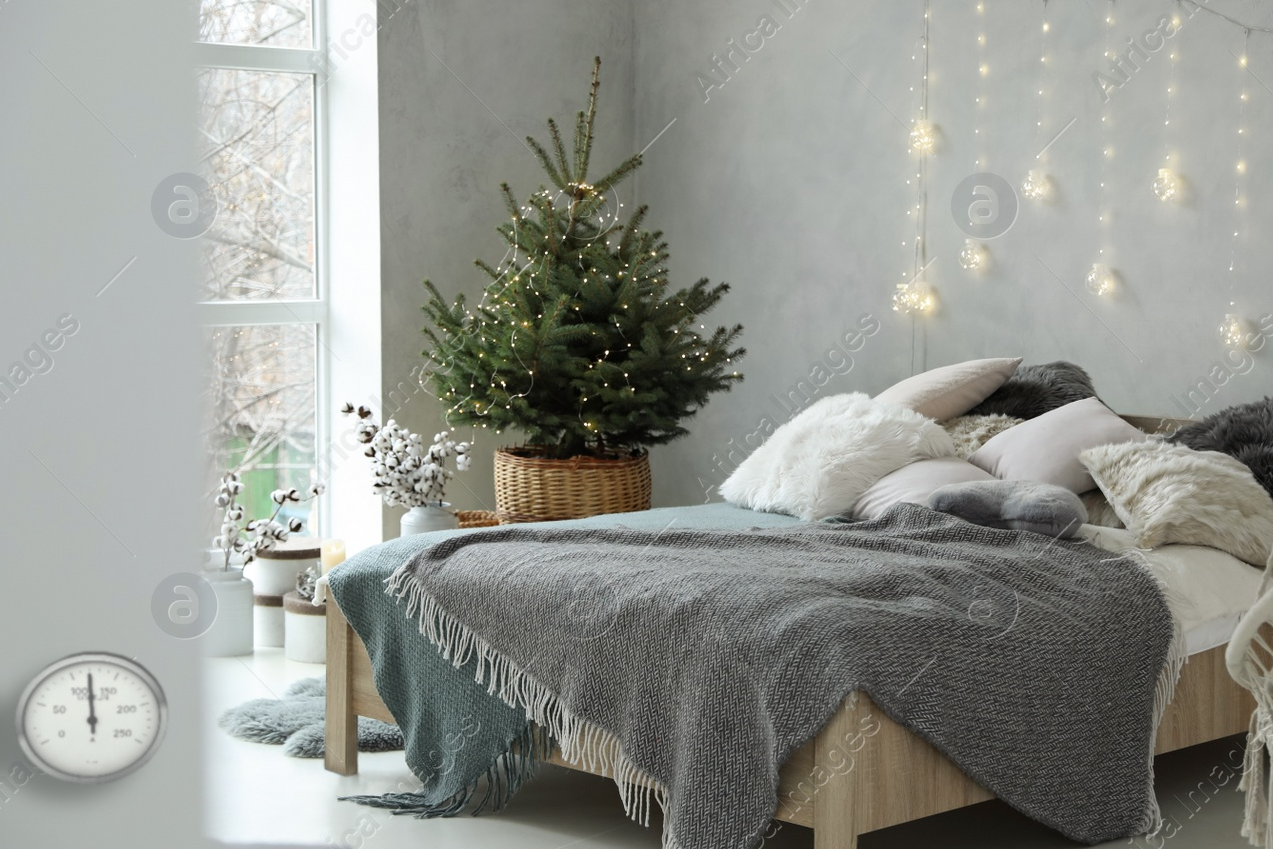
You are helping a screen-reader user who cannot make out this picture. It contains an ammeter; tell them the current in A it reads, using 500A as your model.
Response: 120A
